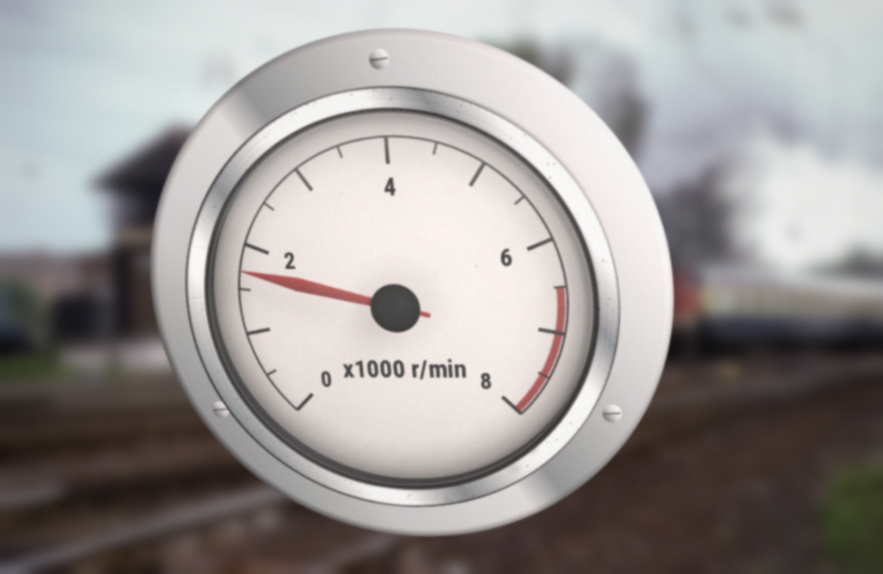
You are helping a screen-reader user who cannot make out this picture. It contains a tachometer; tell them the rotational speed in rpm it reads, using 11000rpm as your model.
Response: 1750rpm
